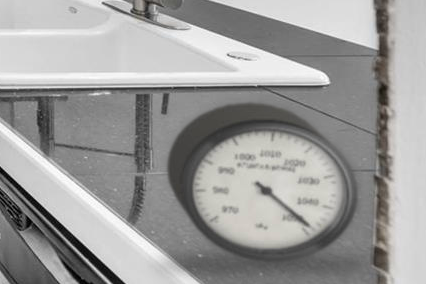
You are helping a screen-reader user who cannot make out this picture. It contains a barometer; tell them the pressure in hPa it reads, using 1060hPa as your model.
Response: 1048hPa
